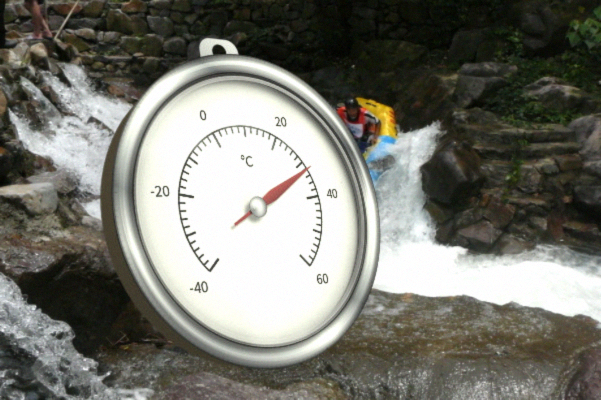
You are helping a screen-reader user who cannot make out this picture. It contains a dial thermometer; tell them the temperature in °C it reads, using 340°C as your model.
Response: 32°C
